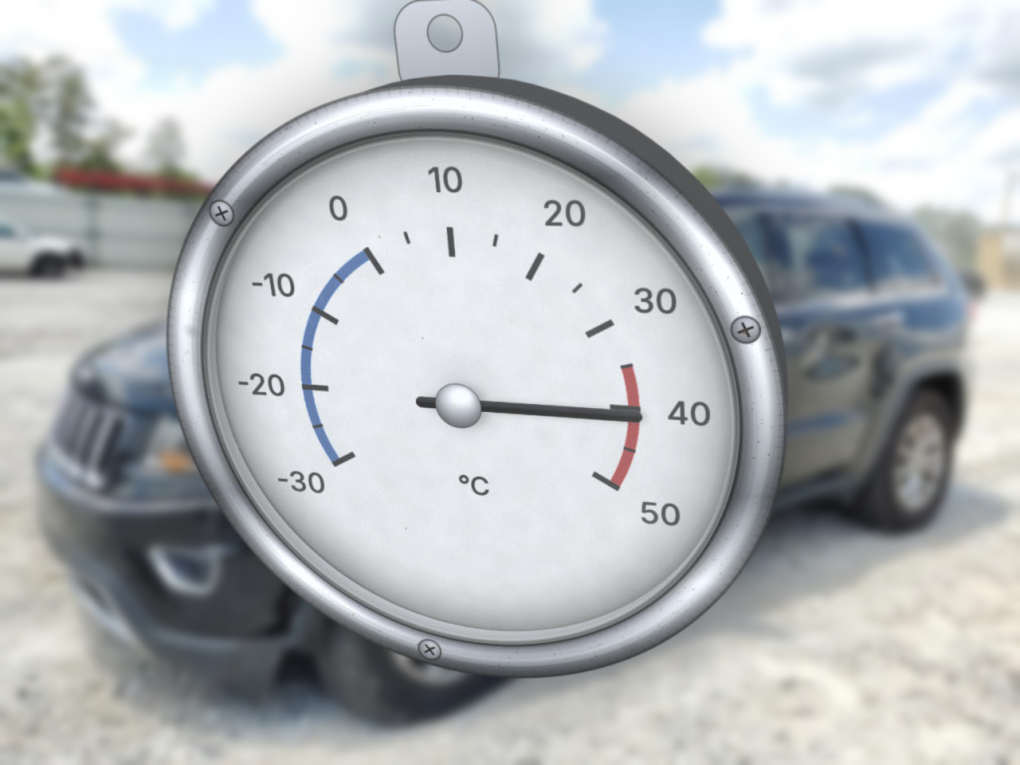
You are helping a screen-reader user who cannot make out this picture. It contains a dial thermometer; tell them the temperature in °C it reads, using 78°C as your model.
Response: 40°C
